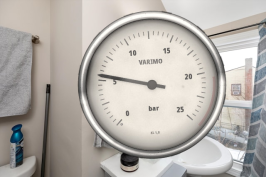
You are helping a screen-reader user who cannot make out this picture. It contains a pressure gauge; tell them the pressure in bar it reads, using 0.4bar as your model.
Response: 5.5bar
